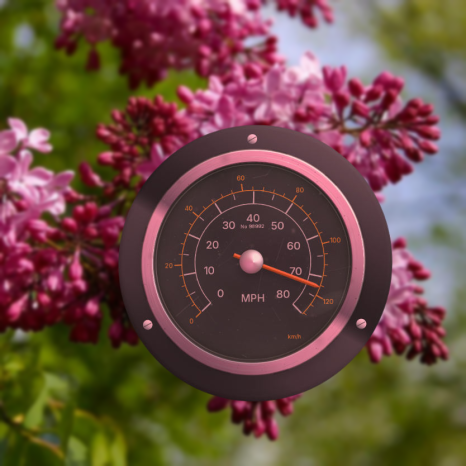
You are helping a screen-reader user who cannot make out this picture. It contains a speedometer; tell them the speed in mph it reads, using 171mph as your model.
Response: 72.5mph
